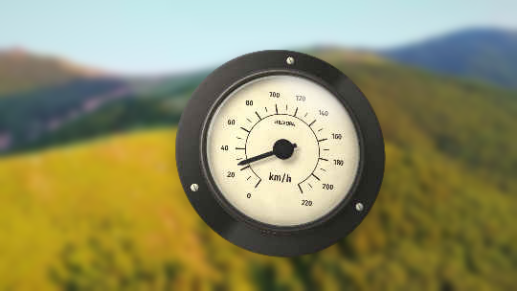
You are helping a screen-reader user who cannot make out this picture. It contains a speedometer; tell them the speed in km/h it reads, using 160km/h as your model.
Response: 25km/h
